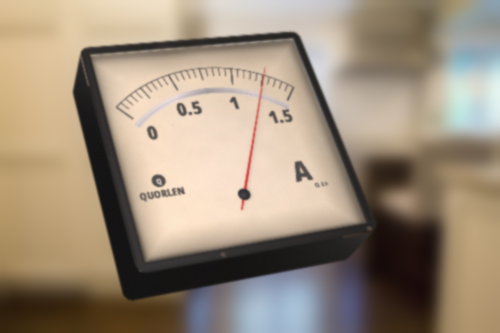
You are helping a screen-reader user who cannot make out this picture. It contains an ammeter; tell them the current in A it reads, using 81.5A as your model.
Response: 1.25A
